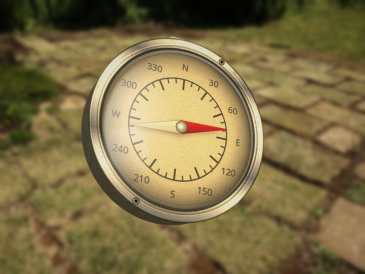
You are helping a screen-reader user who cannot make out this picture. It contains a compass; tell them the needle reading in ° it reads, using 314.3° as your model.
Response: 80°
